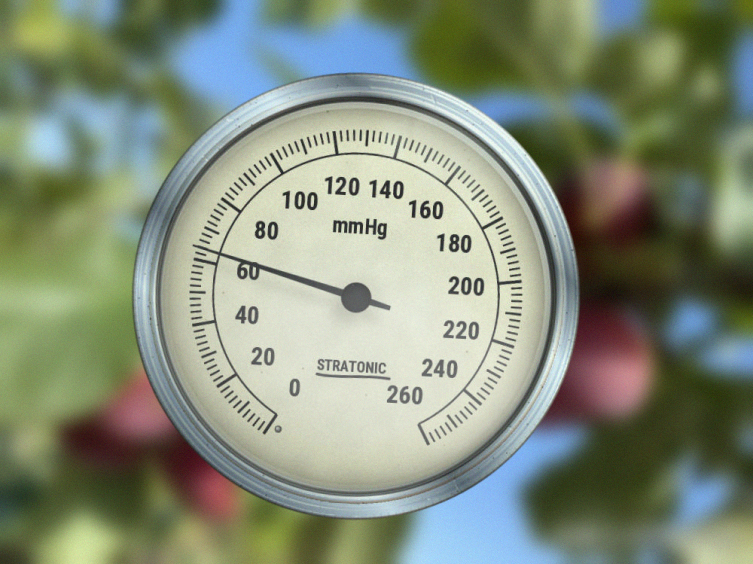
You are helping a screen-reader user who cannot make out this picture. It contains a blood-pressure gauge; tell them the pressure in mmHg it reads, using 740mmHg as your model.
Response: 64mmHg
